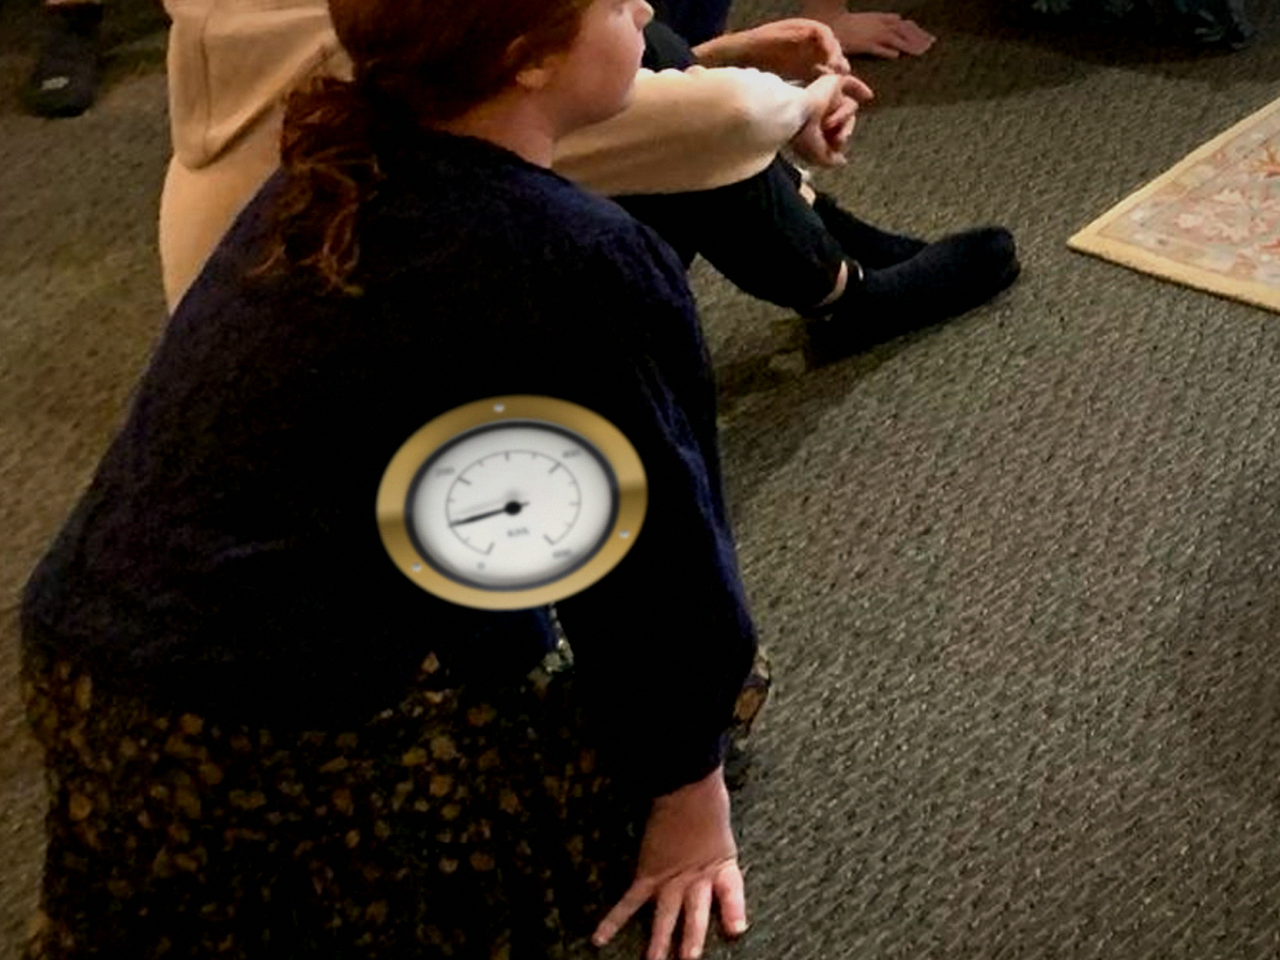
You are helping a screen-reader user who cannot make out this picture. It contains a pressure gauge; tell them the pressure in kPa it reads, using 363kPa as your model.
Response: 100kPa
